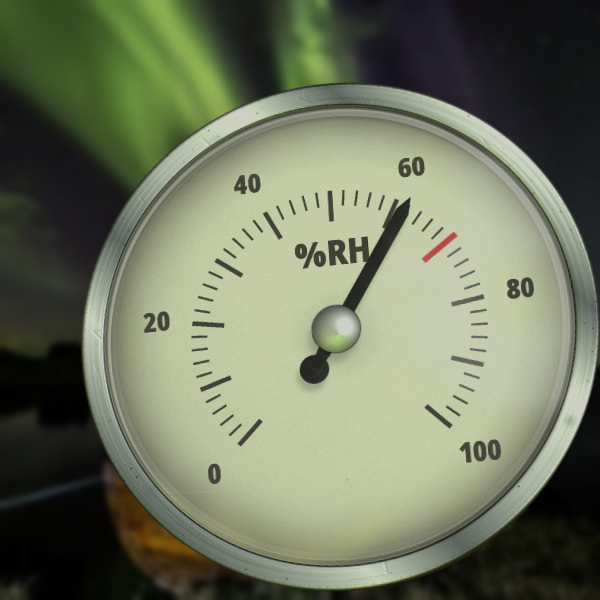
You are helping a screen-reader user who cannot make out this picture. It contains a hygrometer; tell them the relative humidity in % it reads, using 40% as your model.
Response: 62%
